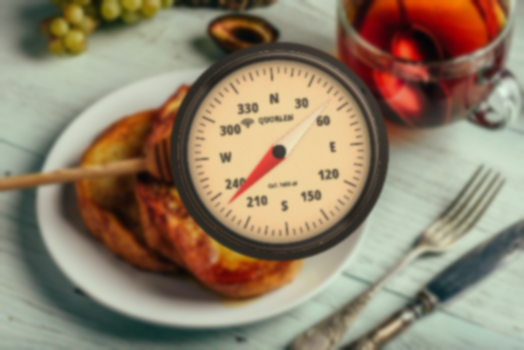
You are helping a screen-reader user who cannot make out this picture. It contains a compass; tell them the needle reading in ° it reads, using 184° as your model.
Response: 230°
